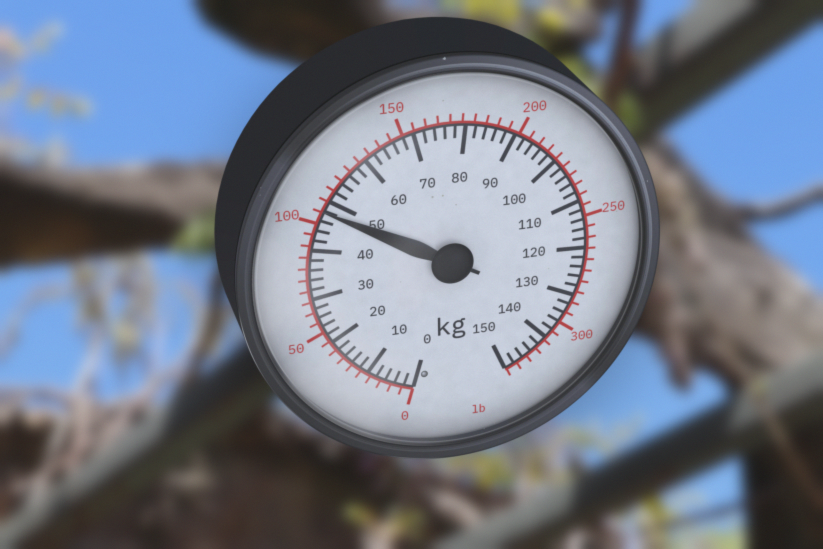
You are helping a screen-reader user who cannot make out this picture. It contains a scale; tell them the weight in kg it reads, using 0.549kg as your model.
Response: 48kg
